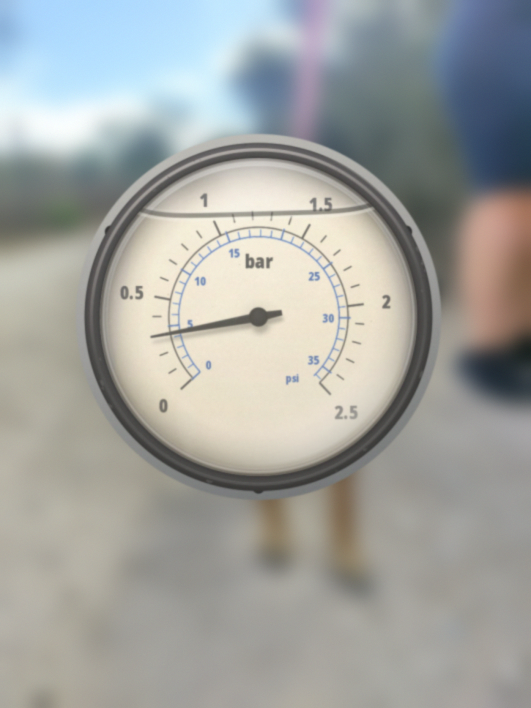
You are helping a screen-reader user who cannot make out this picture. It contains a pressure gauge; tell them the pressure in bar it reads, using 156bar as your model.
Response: 0.3bar
